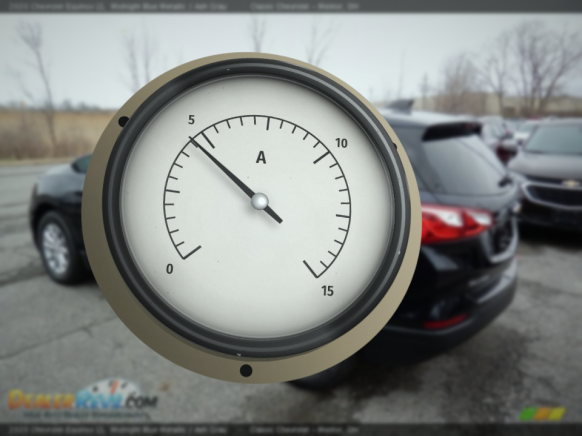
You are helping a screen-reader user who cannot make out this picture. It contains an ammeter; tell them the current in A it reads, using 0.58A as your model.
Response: 4.5A
